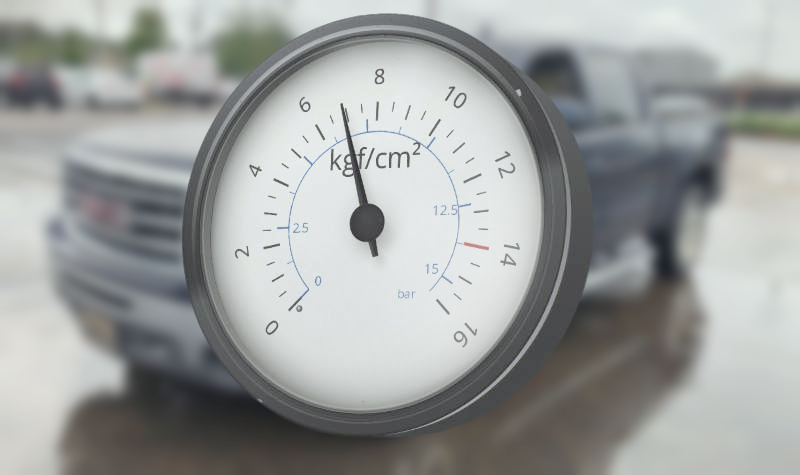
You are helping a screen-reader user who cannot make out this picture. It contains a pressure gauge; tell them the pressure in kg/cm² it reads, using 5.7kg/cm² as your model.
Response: 7kg/cm²
